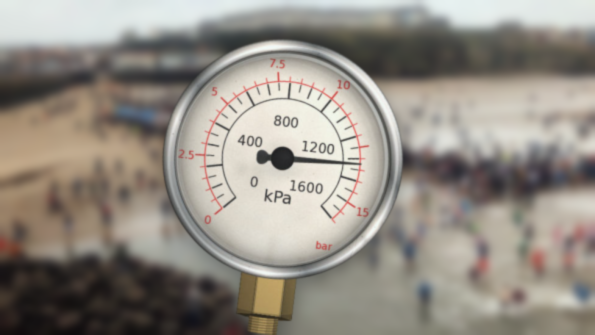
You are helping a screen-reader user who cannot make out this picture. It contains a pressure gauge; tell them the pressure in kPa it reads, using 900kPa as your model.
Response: 1325kPa
